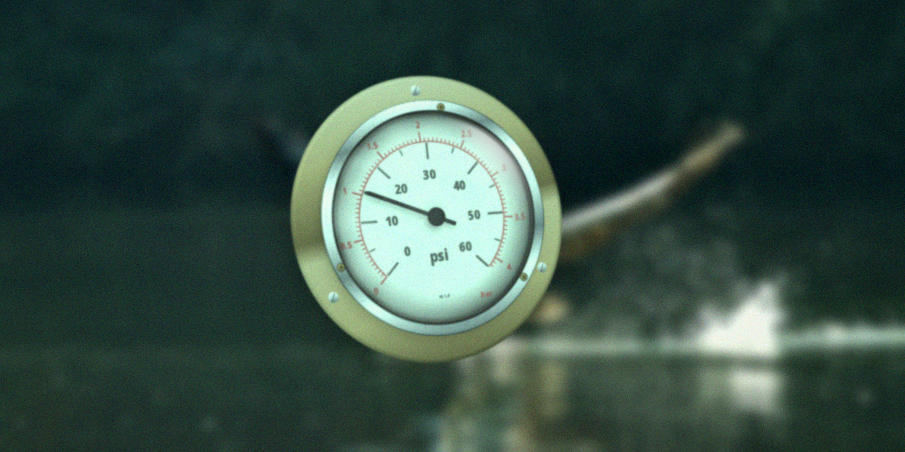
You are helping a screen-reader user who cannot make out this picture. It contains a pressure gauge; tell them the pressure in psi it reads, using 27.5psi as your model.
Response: 15psi
